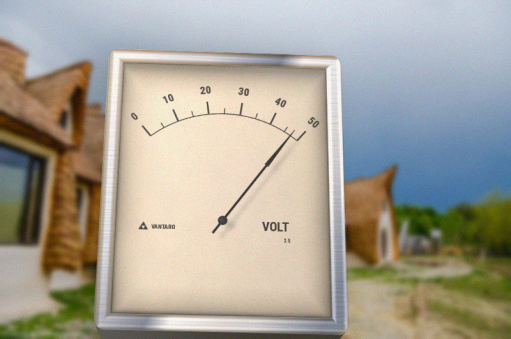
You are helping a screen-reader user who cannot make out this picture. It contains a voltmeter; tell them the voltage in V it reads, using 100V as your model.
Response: 47.5V
